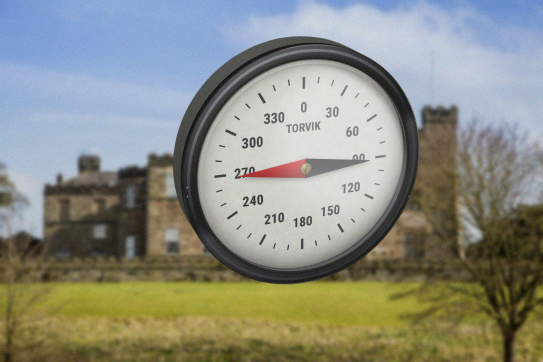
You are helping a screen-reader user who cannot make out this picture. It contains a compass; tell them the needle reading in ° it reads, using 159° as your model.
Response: 270°
